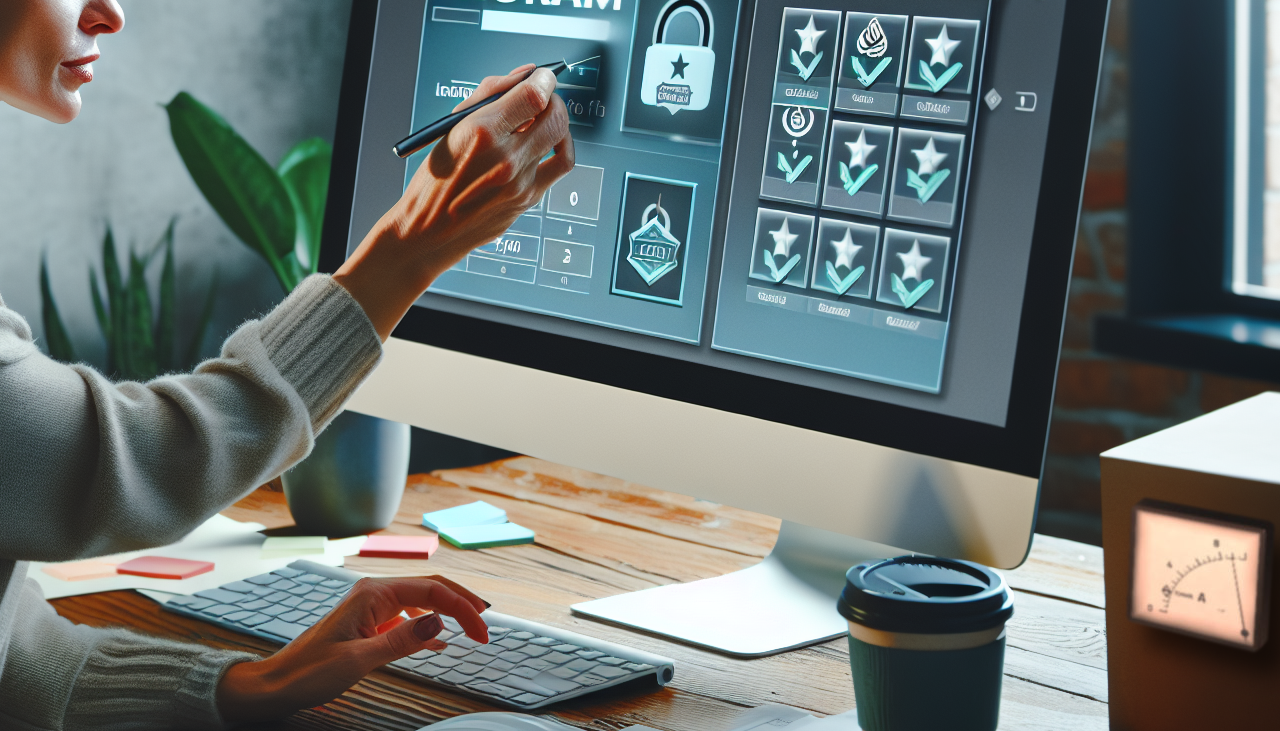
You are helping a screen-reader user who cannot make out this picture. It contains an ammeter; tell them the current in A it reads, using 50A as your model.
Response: 9A
